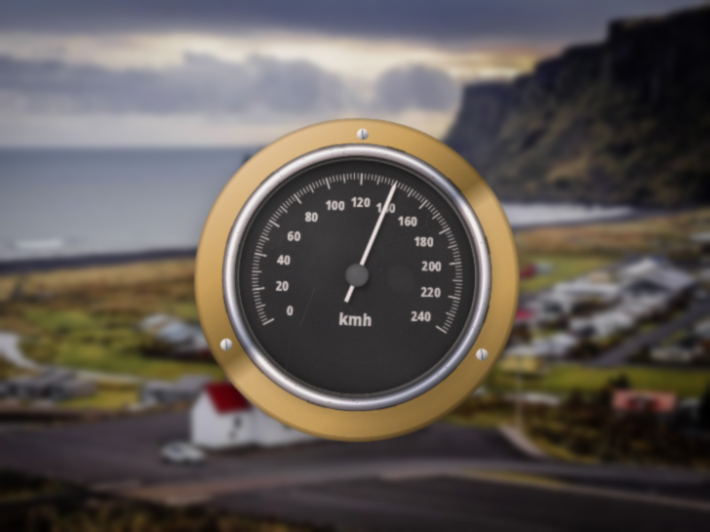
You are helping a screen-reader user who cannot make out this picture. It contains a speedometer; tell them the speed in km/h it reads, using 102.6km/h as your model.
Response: 140km/h
